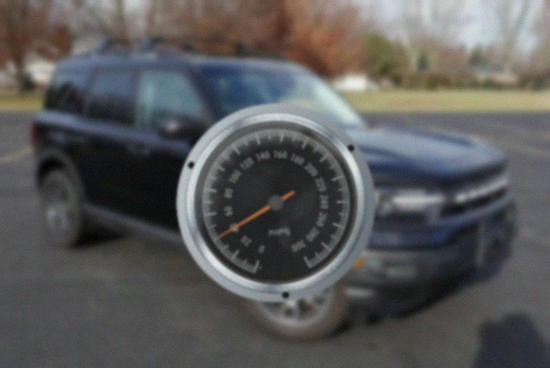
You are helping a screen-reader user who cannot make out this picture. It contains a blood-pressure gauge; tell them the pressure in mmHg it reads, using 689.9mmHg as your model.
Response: 40mmHg
